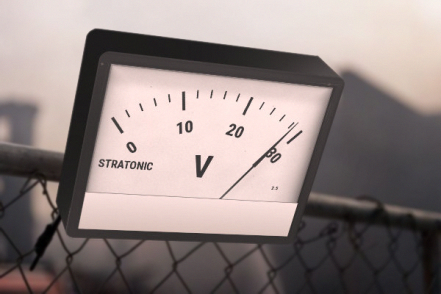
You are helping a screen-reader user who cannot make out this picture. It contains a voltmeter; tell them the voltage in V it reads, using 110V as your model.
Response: 28V
